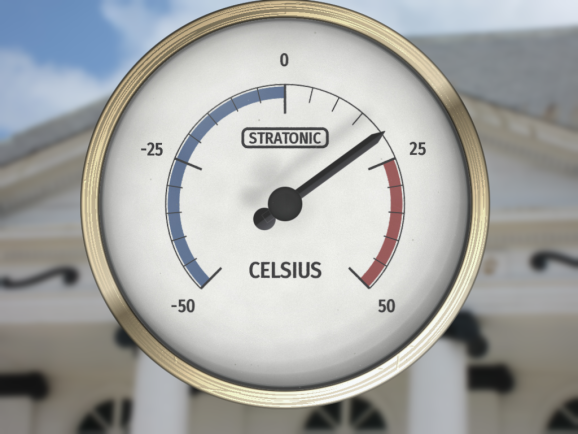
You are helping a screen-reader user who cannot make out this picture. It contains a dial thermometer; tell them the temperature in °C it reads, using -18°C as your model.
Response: 20°C
